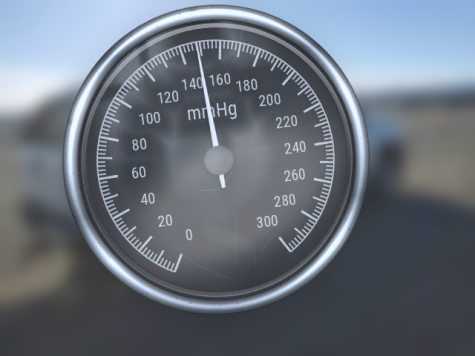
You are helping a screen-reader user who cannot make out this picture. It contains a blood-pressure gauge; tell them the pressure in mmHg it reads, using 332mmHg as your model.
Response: 148mmHg
